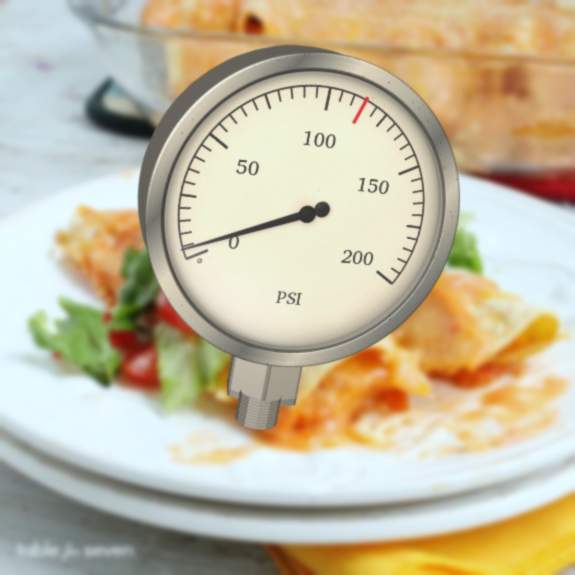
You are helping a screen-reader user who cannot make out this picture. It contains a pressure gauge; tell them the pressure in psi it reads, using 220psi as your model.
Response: 5psi
